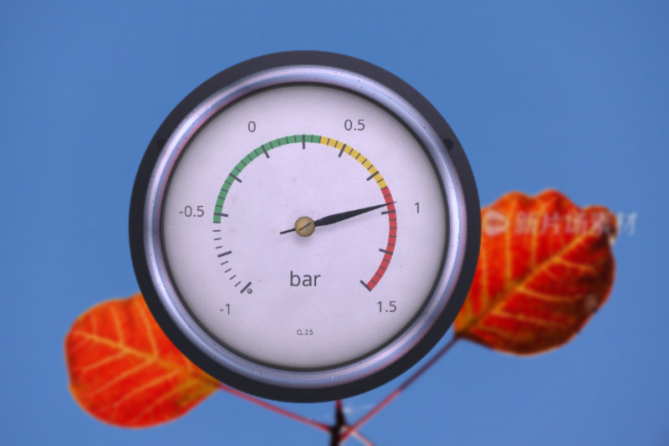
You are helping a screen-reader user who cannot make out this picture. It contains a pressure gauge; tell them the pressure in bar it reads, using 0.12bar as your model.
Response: 0.95bar
